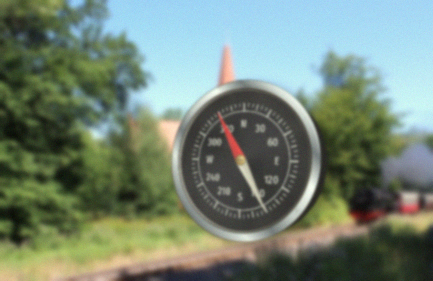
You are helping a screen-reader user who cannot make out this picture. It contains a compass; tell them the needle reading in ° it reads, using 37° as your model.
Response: 330°
